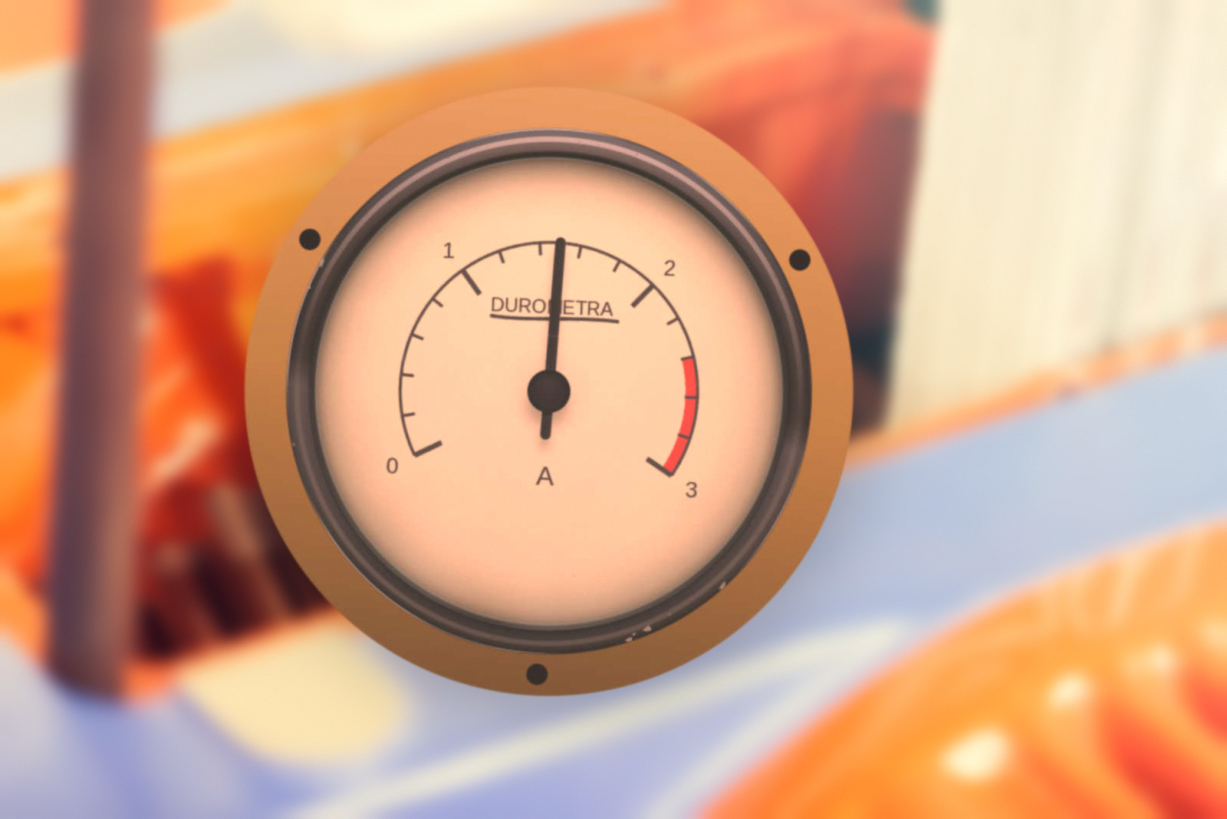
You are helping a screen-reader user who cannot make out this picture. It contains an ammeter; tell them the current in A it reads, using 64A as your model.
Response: 1.5A
